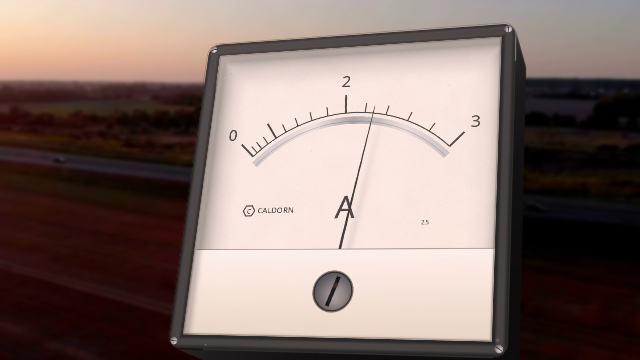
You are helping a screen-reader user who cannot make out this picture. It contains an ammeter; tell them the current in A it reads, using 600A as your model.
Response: 2.3A
